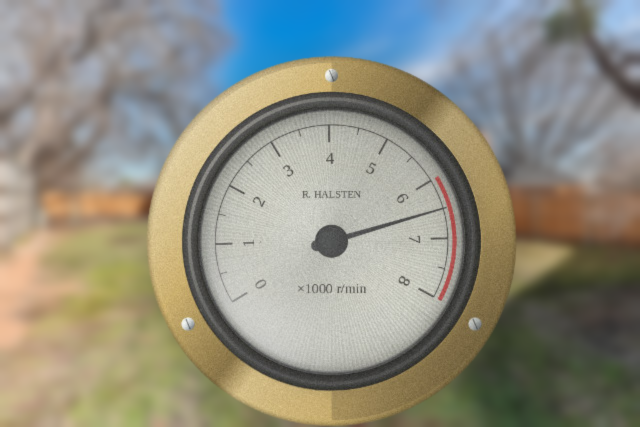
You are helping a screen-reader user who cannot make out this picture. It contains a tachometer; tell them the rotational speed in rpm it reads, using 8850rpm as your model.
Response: 6500rpm
